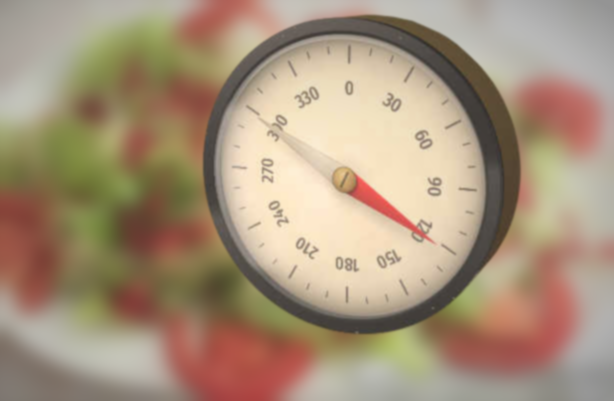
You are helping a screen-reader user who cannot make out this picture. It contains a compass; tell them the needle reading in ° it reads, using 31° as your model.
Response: 120°
